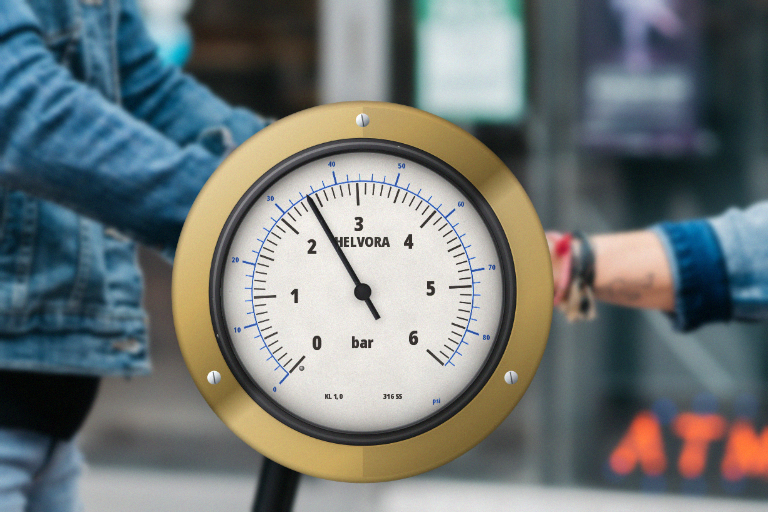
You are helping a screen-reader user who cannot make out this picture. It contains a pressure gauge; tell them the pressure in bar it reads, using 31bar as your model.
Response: 2.4bar
